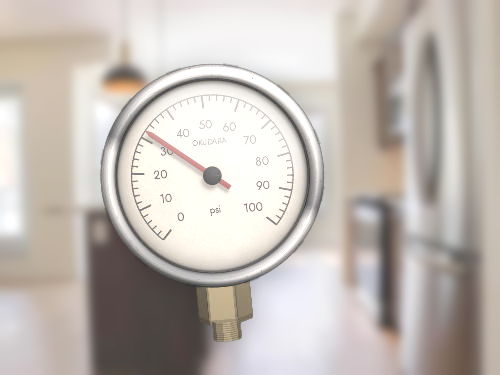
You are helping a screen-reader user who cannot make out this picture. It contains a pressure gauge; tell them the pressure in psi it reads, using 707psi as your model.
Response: 32psi
